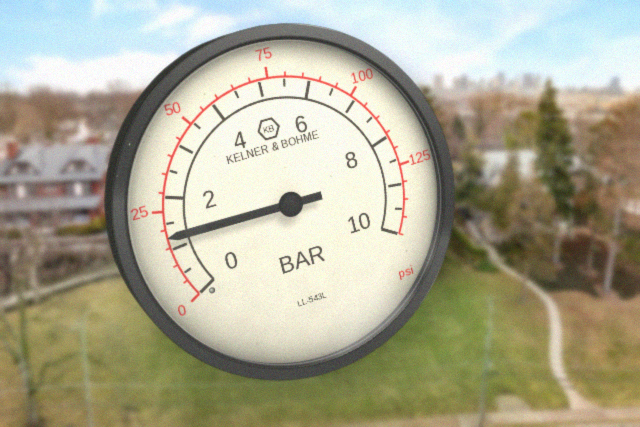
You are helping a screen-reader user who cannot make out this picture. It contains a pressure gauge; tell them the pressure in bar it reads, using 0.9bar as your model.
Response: 1.25bar
